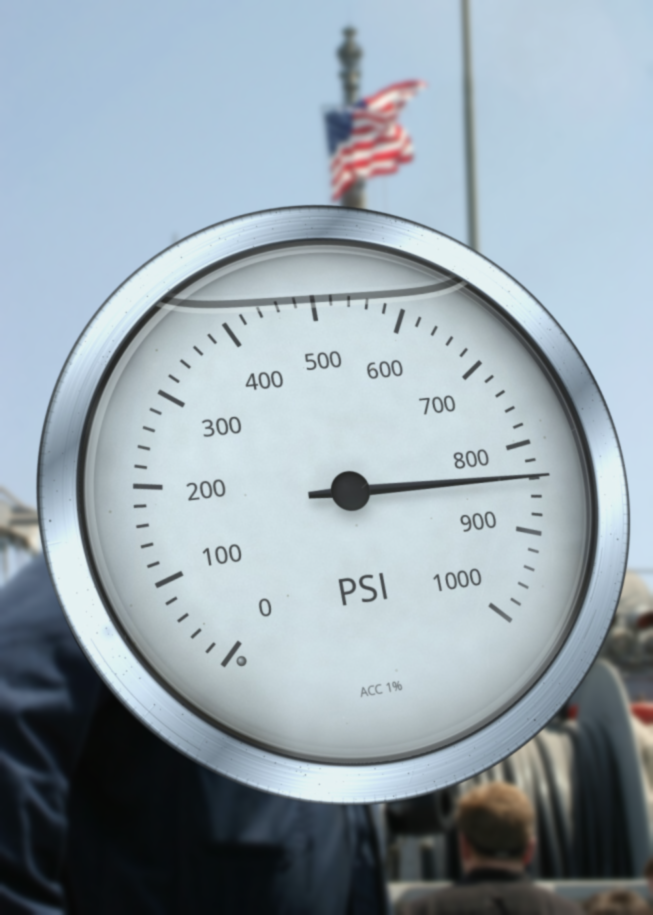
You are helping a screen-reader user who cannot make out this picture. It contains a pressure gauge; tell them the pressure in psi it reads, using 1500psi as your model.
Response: 840psi
